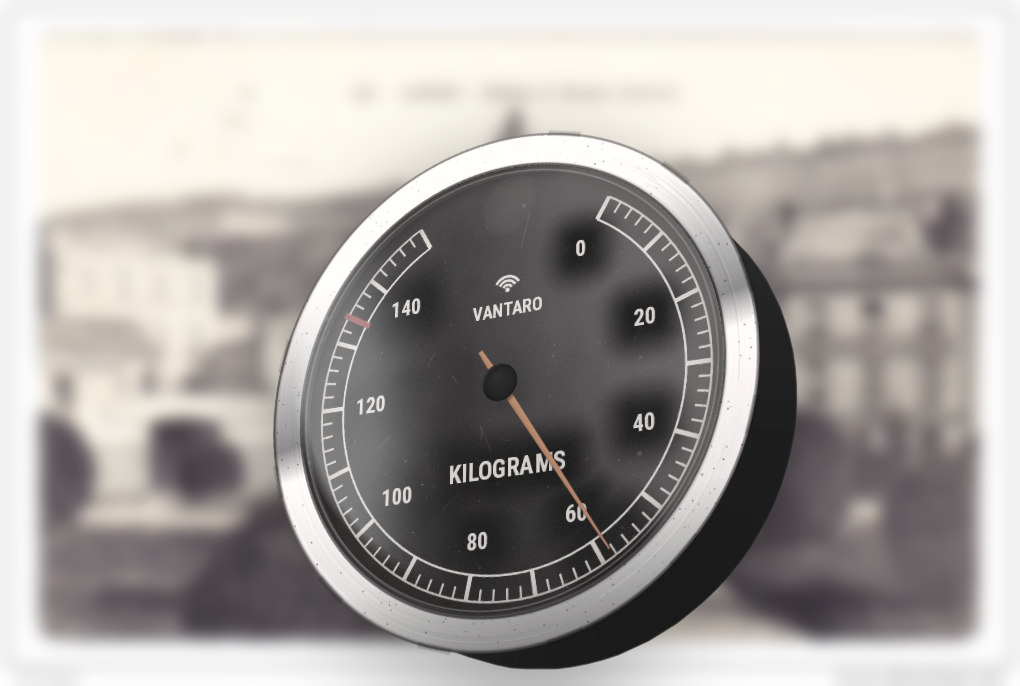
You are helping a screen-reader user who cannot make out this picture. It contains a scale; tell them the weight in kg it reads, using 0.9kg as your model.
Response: 58kg
